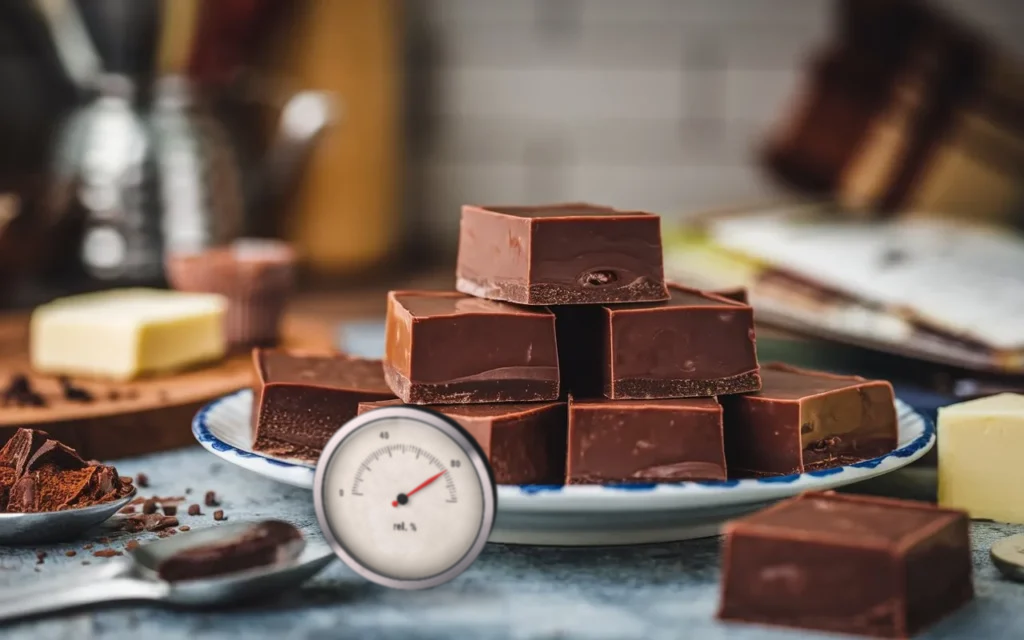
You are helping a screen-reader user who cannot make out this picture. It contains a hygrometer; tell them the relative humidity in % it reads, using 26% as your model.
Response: 80%
